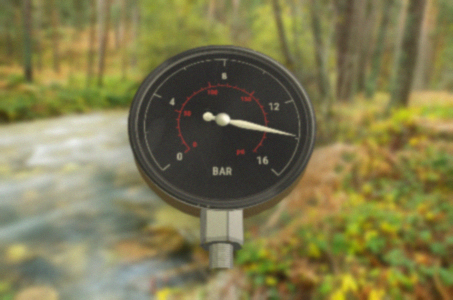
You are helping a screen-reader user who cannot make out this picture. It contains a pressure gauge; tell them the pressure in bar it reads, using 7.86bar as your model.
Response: 14bar
